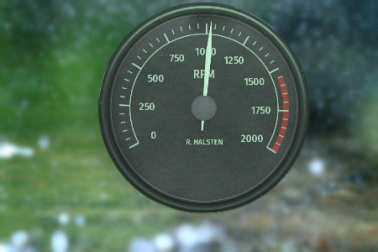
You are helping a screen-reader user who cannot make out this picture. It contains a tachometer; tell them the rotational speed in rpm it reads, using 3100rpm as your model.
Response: 1025rpm
